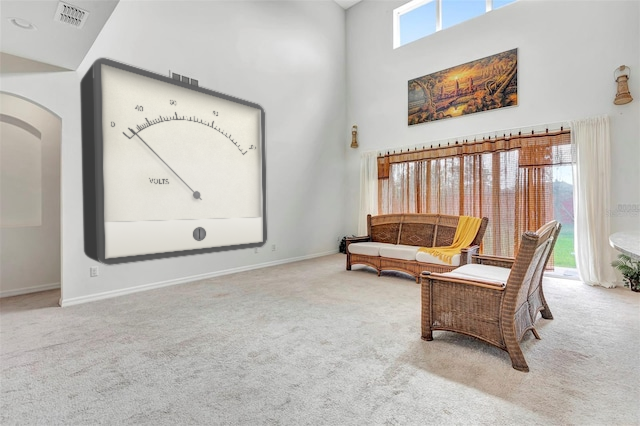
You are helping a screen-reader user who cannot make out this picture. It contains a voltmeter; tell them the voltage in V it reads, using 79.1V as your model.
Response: 20V
